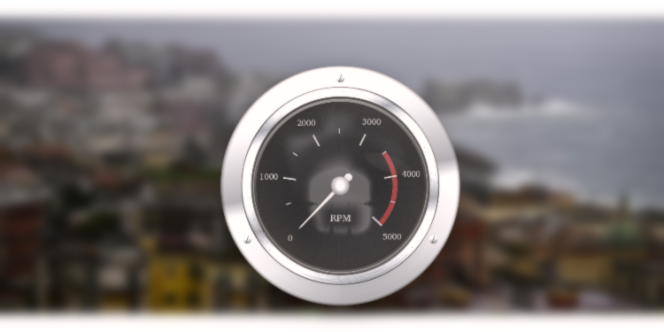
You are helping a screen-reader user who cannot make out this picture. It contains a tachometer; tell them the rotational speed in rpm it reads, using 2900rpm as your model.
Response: 0rpm
